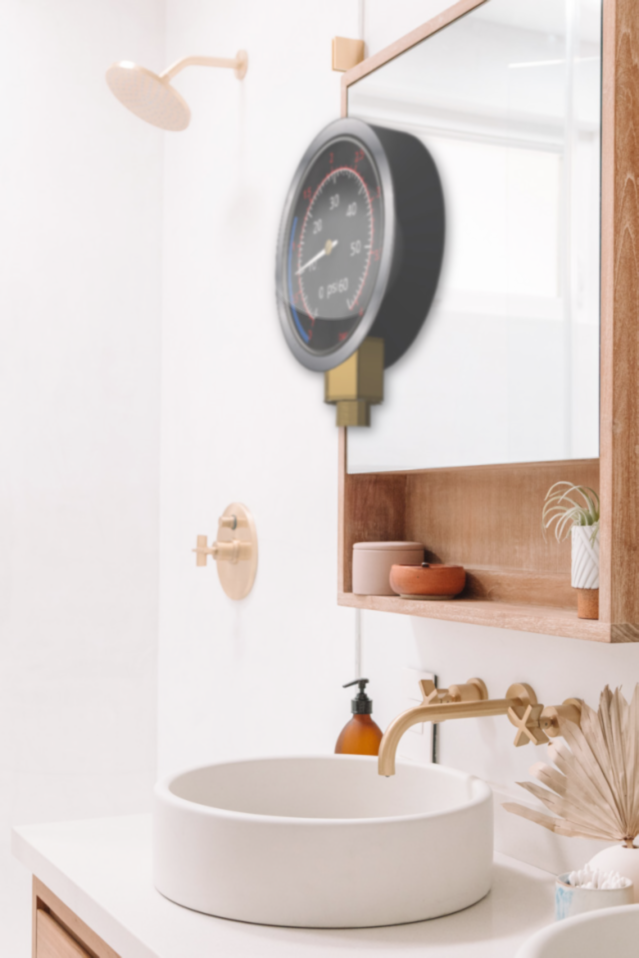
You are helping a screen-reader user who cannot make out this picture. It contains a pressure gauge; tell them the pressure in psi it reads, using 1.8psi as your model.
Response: 10psi
